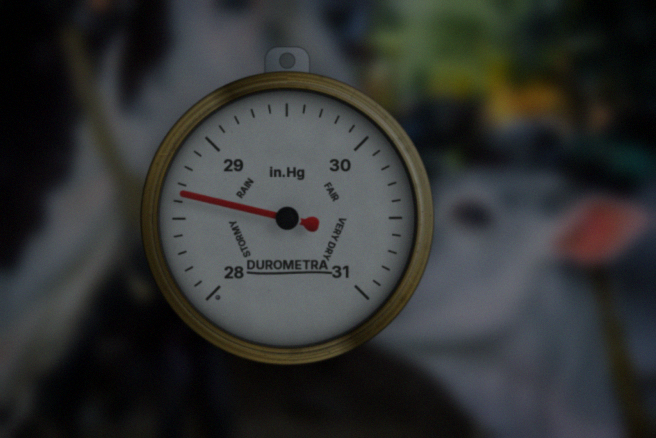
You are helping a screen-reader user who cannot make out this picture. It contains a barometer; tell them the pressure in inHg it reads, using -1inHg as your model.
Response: 28.65inHg
